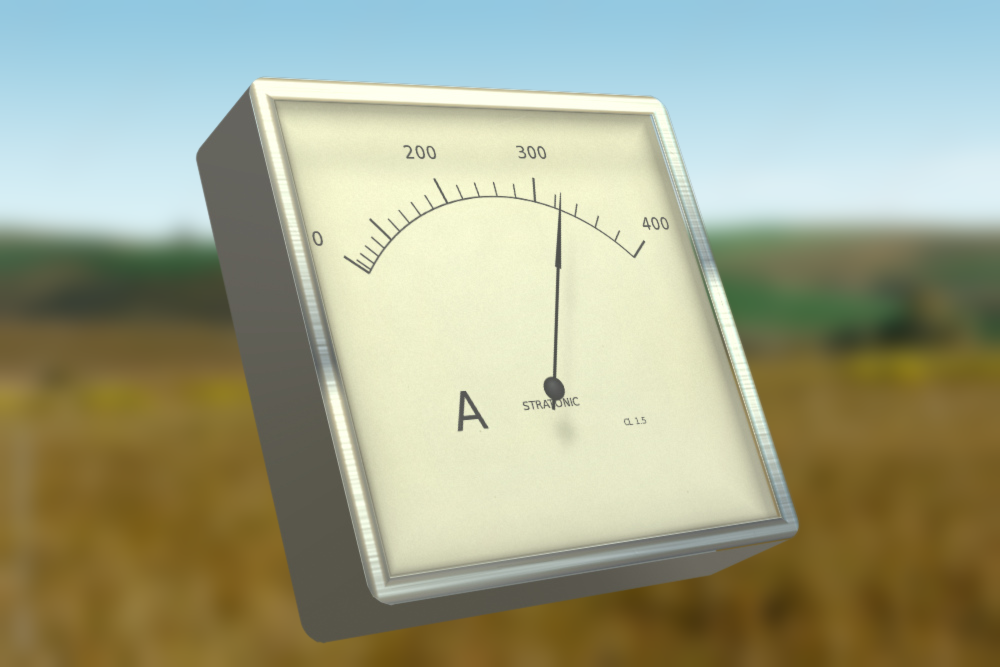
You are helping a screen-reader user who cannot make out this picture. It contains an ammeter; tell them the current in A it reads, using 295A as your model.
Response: 320A
